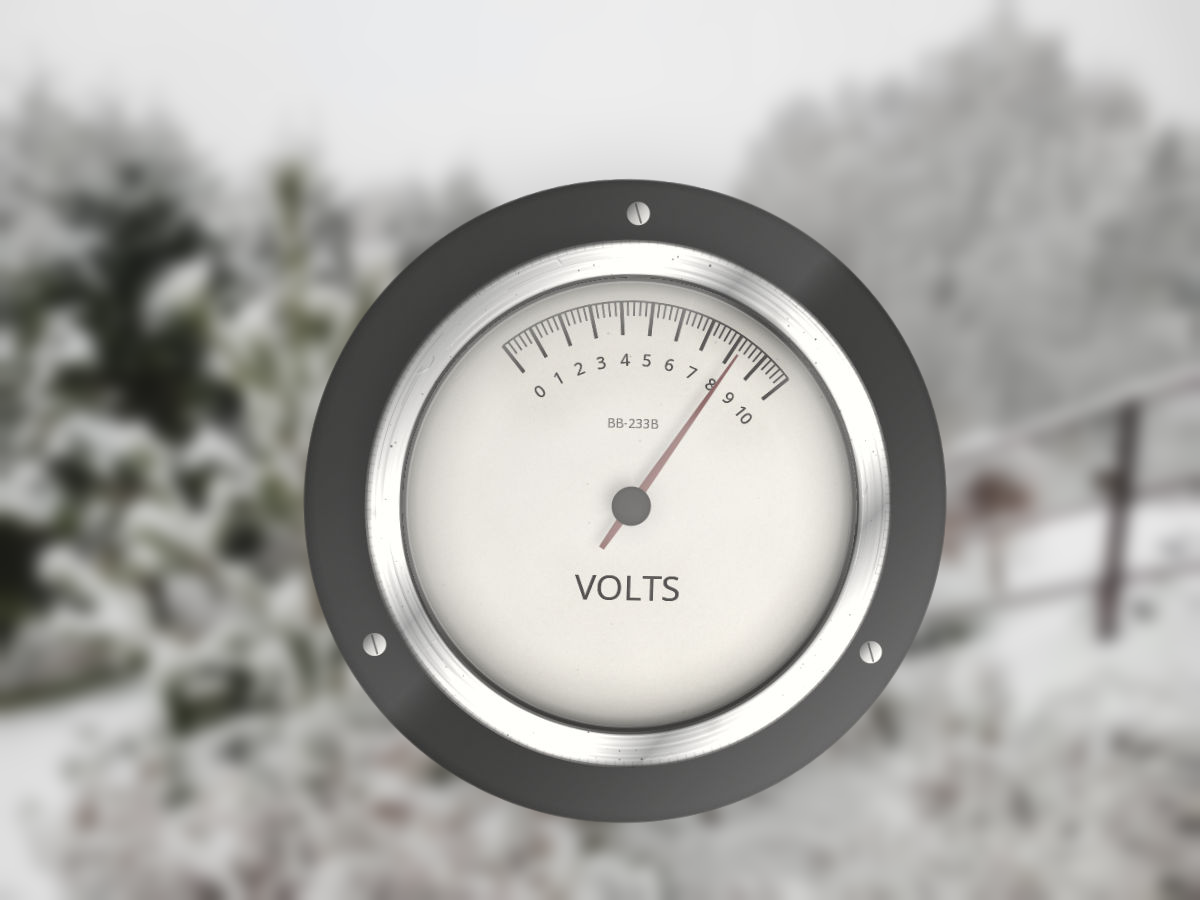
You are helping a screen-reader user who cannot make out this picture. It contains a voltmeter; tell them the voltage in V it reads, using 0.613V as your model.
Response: 8.2V
